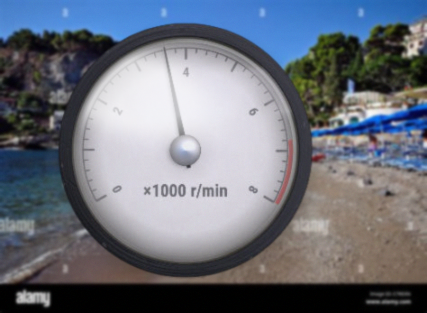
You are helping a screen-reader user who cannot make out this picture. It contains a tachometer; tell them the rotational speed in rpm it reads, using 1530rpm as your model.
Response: 3600rpm
